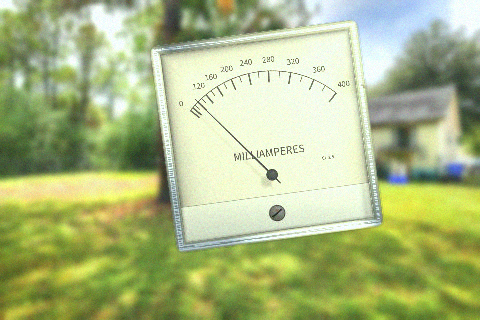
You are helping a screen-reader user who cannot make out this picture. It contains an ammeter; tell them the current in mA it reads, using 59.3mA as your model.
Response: 80mA
